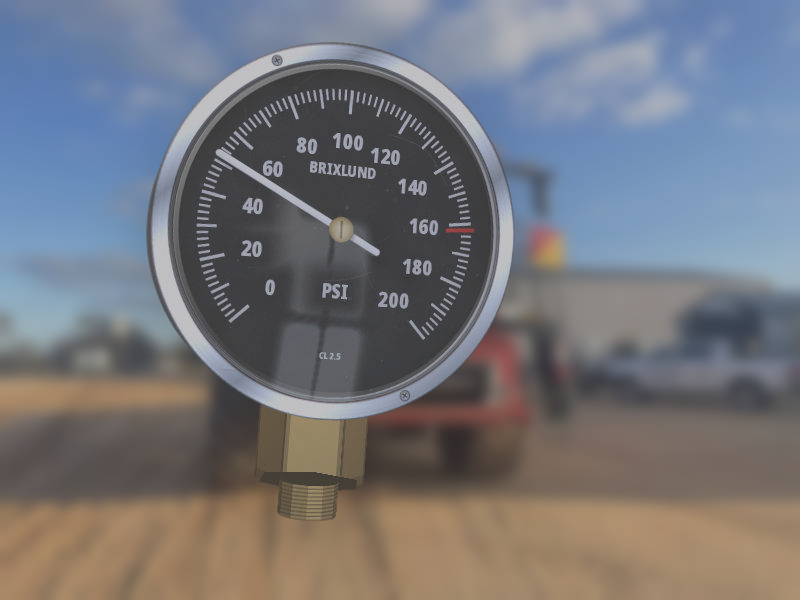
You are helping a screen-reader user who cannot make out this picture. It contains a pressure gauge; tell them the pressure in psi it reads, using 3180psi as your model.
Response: 52psi
